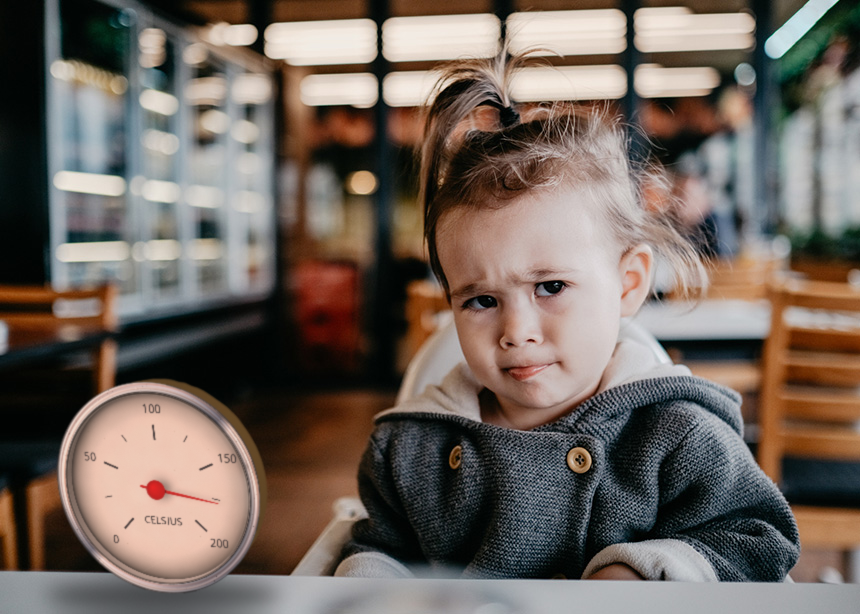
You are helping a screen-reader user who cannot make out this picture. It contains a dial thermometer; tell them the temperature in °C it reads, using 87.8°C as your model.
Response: 175°C
